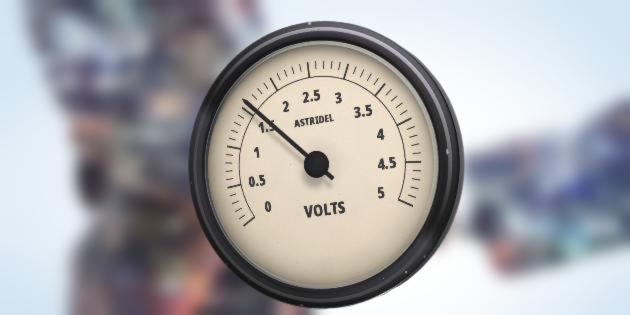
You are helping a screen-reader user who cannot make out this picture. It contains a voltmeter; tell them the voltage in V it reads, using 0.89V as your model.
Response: 1.6V
